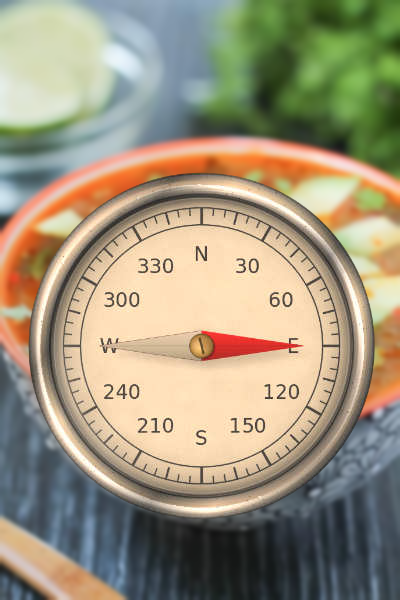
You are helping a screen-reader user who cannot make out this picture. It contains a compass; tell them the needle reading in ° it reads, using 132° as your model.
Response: 90°
